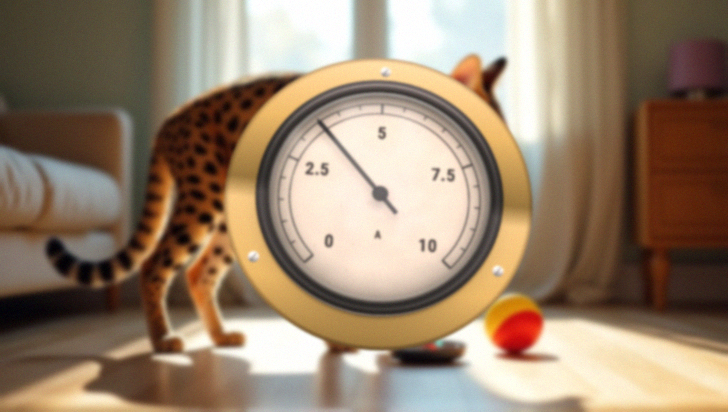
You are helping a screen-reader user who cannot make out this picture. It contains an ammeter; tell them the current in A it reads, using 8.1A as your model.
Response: 3.5A
